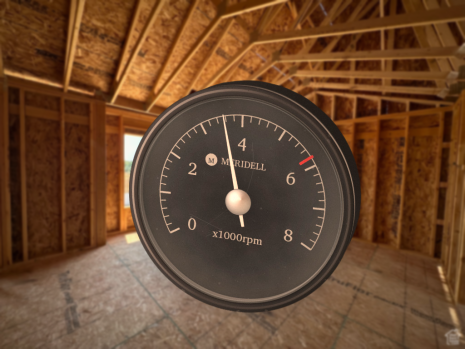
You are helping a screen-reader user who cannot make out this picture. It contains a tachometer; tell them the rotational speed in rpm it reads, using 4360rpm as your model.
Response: 3600rpm
